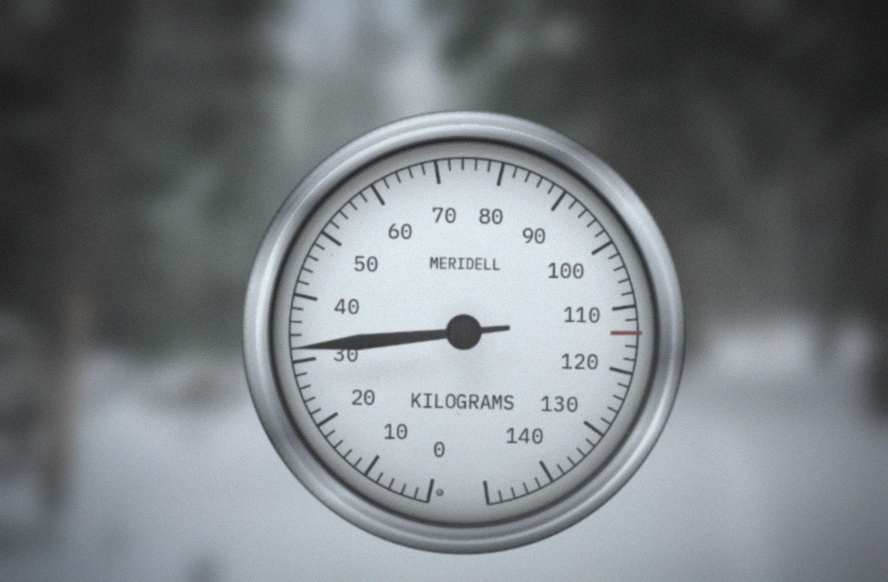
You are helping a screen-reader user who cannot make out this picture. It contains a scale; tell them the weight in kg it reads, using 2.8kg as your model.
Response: 32kg
